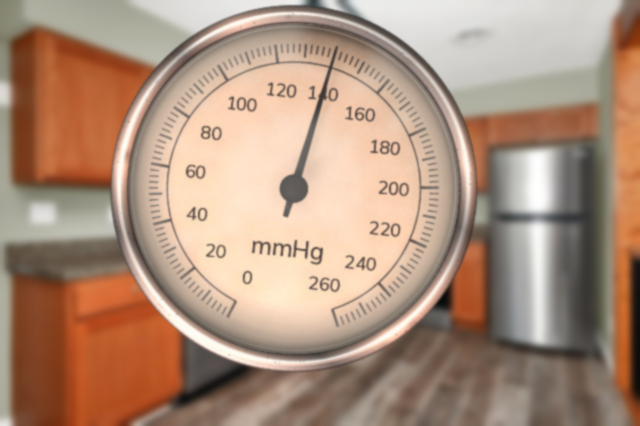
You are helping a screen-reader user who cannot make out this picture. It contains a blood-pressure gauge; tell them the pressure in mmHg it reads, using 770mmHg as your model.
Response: 140mmHg
